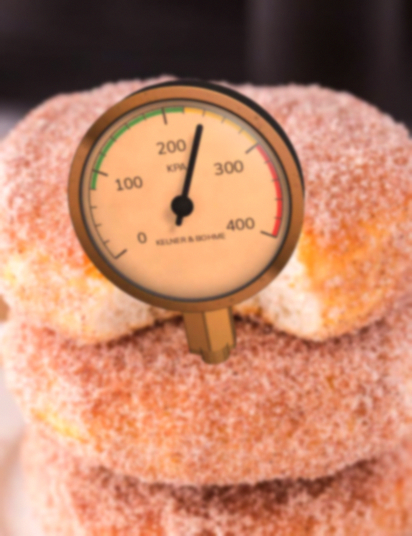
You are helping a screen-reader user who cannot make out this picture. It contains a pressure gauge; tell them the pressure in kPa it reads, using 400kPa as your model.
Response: 240kPa
